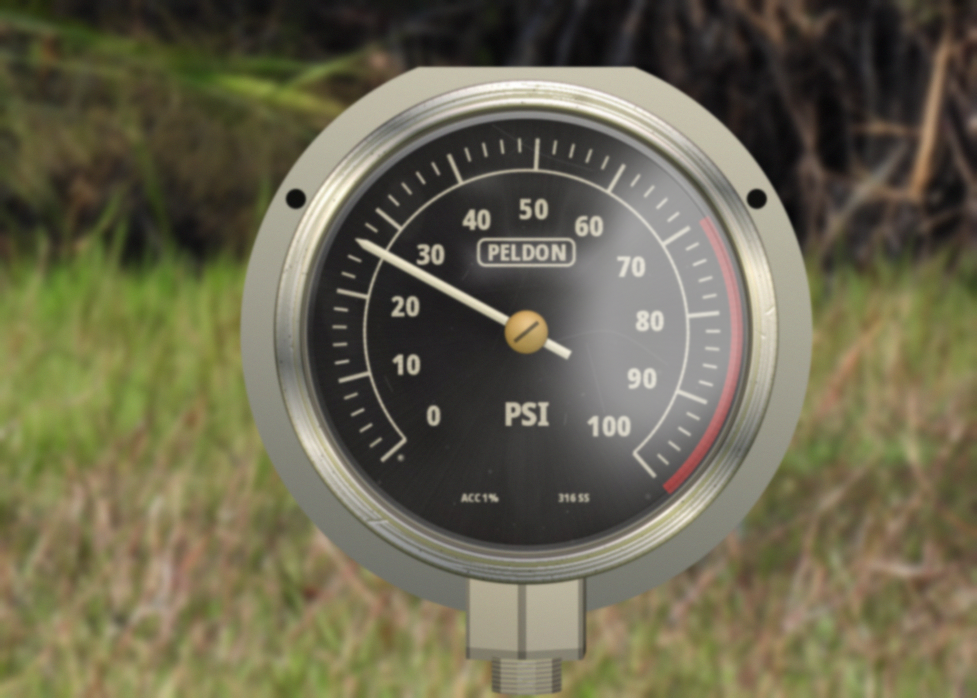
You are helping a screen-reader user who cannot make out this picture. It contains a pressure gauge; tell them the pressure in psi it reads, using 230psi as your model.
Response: 26psi
